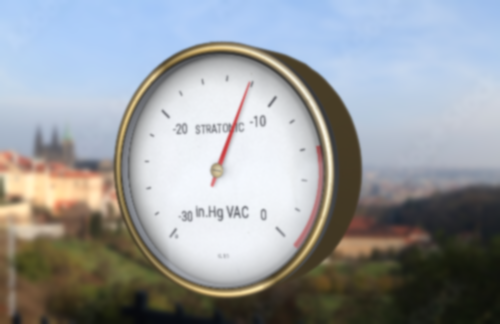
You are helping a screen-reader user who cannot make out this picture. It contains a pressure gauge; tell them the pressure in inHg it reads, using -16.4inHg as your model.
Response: -12inHg
